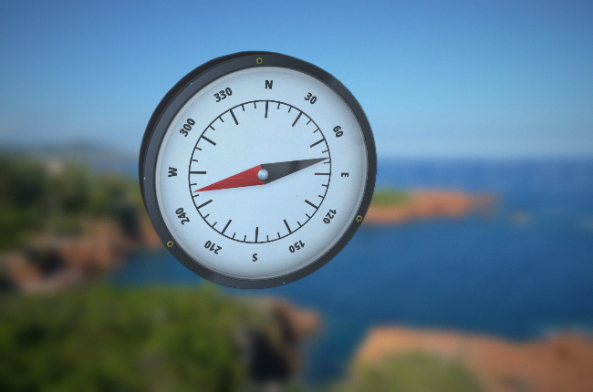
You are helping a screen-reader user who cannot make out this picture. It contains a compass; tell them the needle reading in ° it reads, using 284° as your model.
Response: 255°
